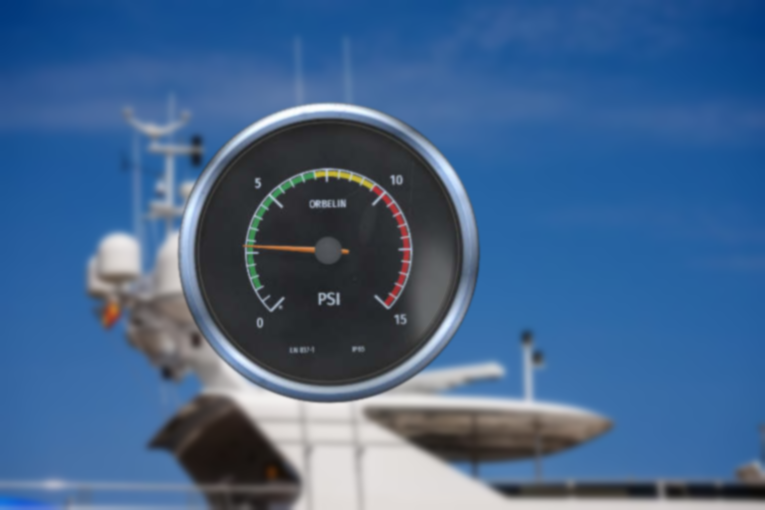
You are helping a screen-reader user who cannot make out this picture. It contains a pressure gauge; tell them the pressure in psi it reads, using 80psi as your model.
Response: 2.75psi
